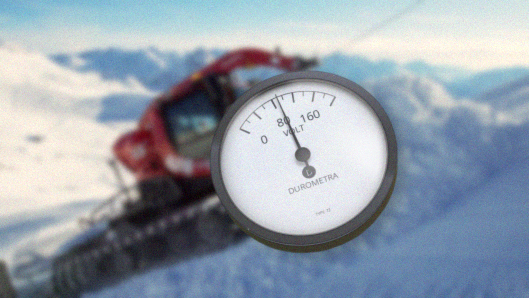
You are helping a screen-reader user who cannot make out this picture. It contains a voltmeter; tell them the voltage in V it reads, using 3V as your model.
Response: 90V
